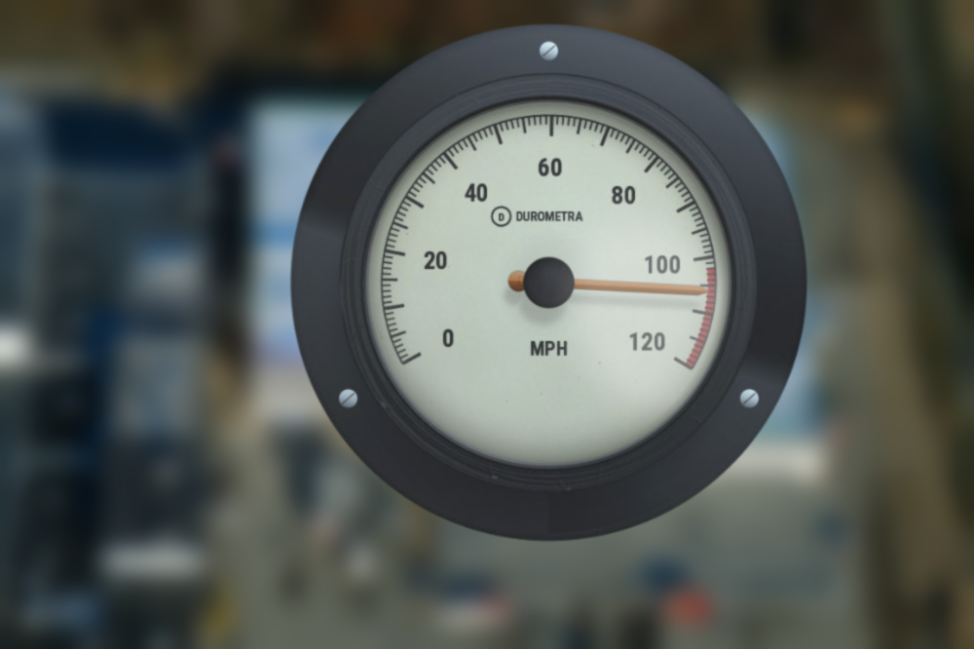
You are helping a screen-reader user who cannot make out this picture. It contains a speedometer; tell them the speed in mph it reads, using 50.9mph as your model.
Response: 106mph
